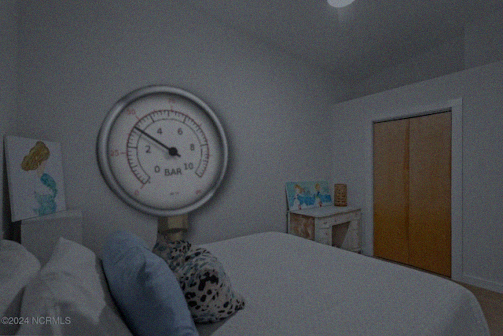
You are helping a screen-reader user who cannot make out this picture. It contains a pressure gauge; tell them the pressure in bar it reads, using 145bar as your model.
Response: 3bar
